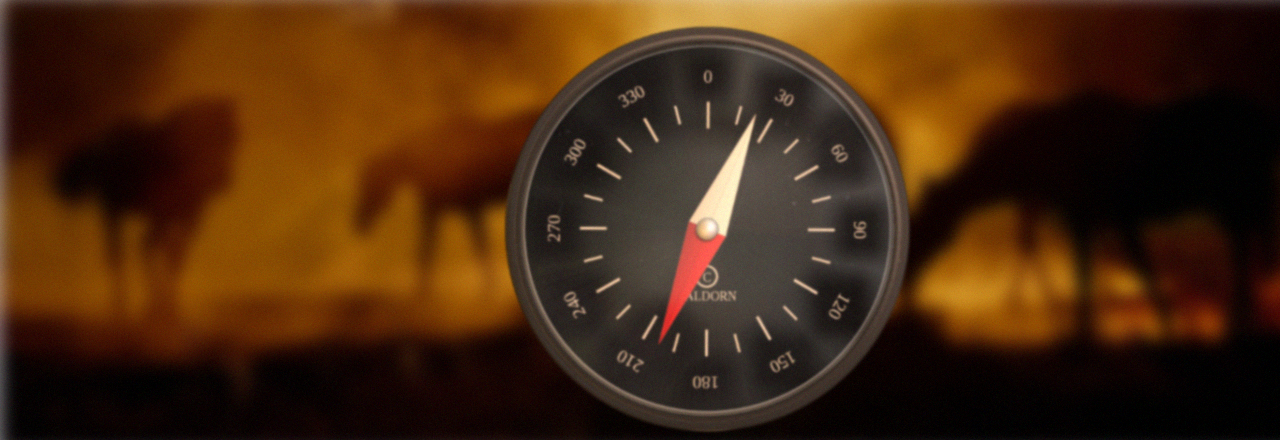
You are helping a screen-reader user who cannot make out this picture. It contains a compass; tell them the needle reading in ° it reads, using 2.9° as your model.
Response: 202.5°
